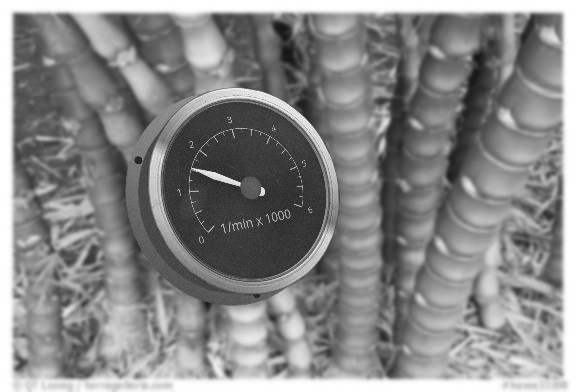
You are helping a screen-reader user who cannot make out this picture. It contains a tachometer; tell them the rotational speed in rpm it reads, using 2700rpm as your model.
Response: 1500rpm
